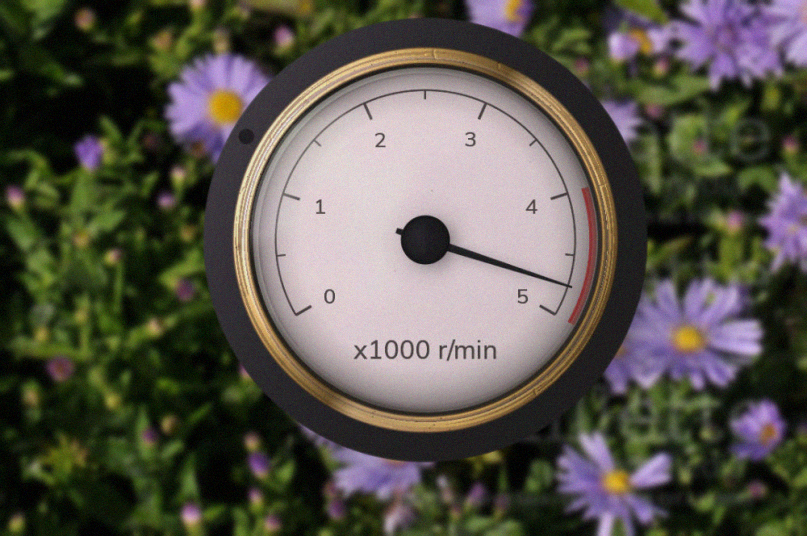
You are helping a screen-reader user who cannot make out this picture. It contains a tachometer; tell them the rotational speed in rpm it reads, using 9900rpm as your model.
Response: 4750rpm
